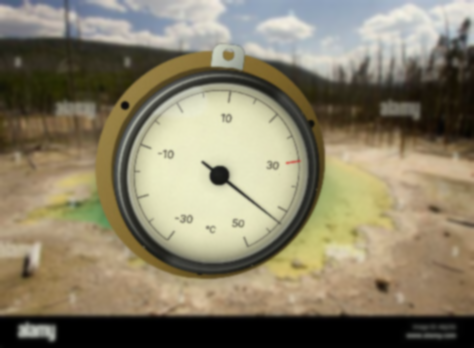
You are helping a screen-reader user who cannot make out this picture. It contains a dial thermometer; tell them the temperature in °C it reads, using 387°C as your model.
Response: 42.5°C
